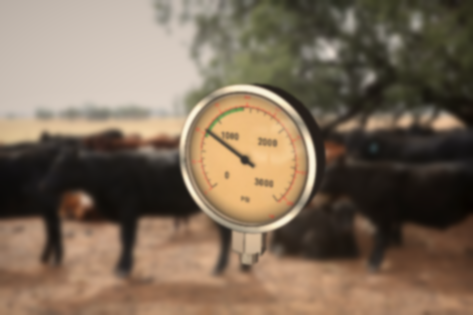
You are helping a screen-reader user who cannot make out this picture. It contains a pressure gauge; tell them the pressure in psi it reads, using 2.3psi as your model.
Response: 800psi
